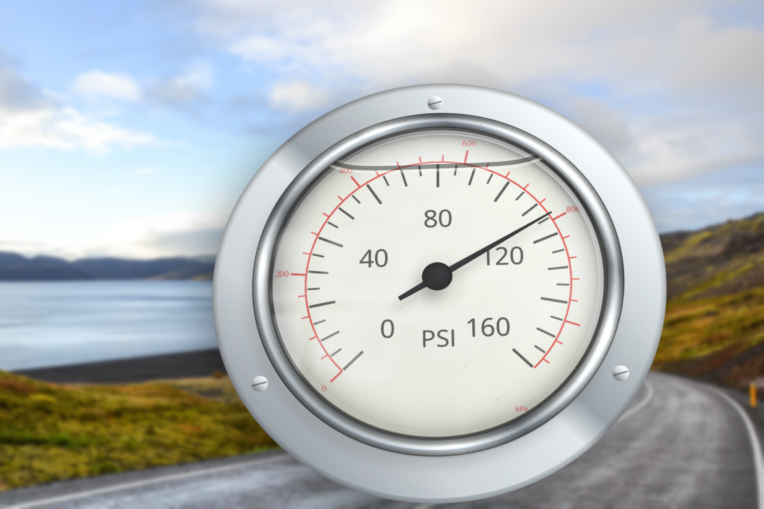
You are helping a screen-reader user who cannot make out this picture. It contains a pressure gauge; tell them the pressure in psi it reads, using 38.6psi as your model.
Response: 115psi
